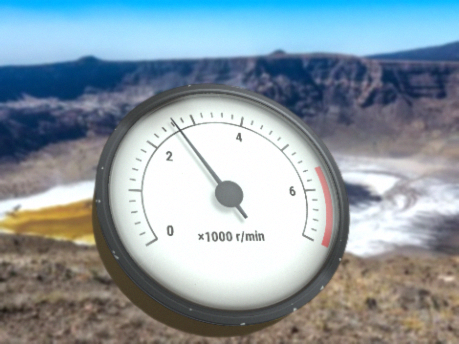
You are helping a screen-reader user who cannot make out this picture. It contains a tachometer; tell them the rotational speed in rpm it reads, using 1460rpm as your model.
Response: 2600rpm
